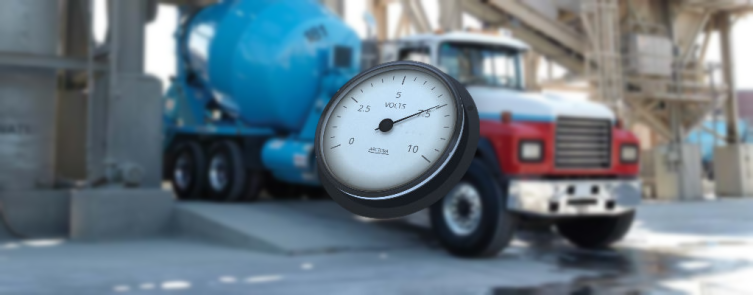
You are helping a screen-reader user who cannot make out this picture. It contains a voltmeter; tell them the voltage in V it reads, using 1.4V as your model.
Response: 7.5V
